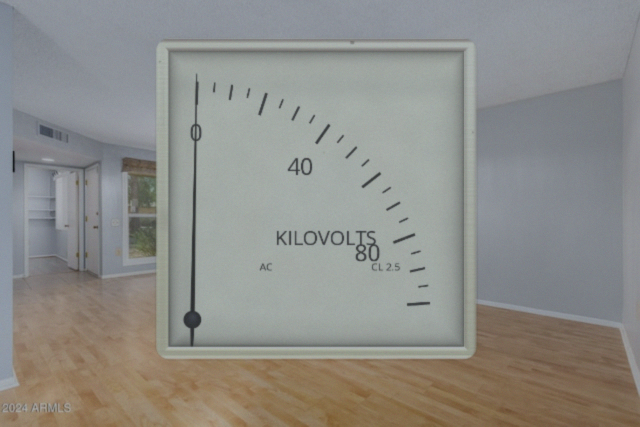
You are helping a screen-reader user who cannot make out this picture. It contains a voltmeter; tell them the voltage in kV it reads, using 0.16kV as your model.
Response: 0kV
